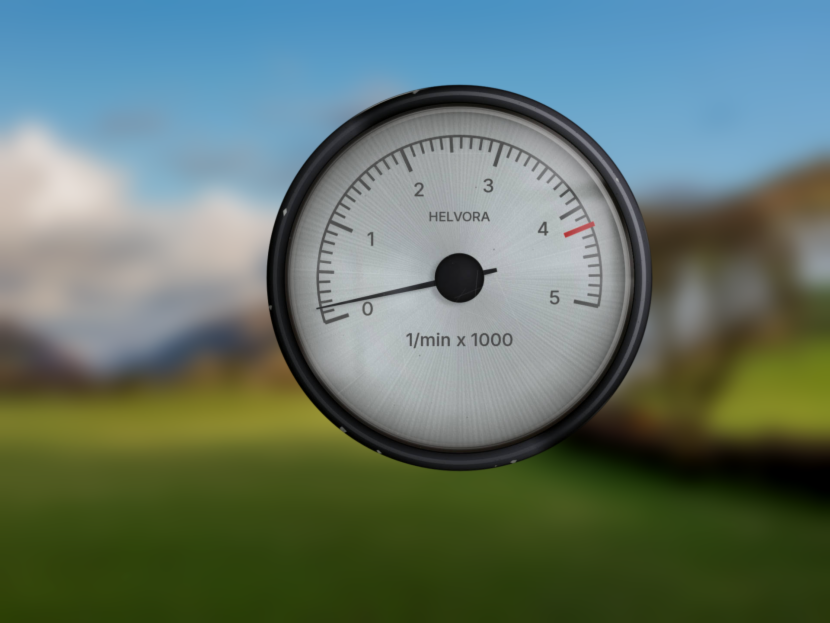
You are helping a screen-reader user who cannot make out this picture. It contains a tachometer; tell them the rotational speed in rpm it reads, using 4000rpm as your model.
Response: 150rpm
